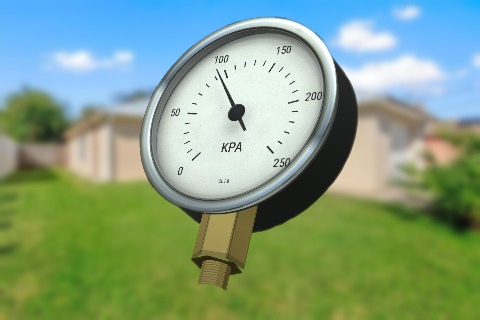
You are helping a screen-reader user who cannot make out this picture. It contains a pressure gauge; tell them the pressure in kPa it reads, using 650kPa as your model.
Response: 95kPa
